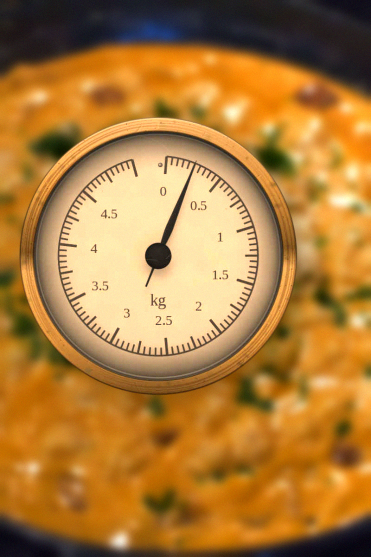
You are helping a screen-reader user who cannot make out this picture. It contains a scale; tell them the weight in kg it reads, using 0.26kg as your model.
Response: 0.25kg
